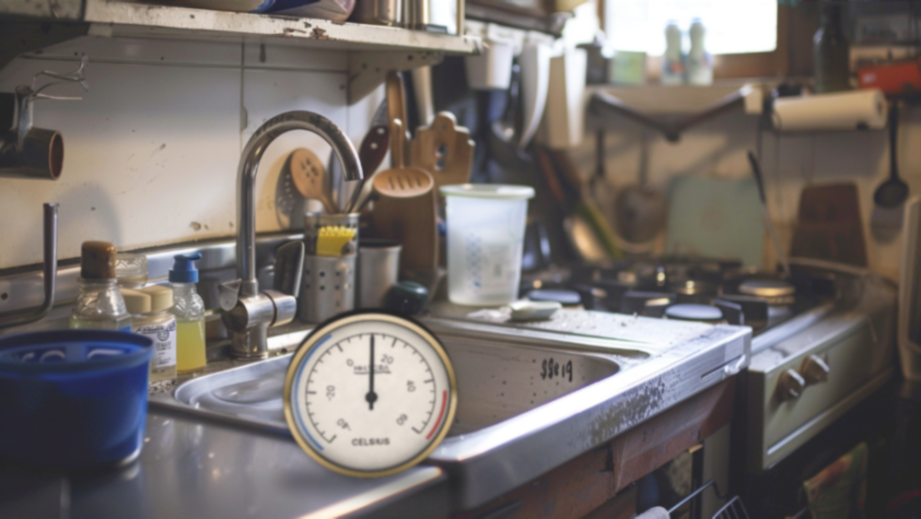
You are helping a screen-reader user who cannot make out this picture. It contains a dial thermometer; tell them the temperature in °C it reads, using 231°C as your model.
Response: 12°C
